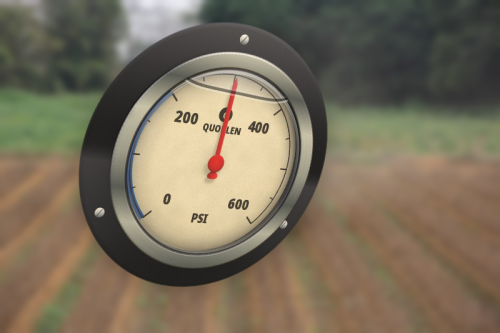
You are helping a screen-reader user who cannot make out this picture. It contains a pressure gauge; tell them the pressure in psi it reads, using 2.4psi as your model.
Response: 300psi
